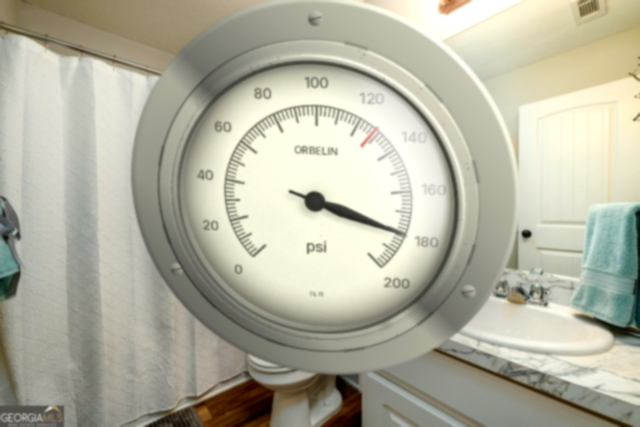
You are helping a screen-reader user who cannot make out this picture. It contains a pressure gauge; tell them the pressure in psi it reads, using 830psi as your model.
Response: 180psi
